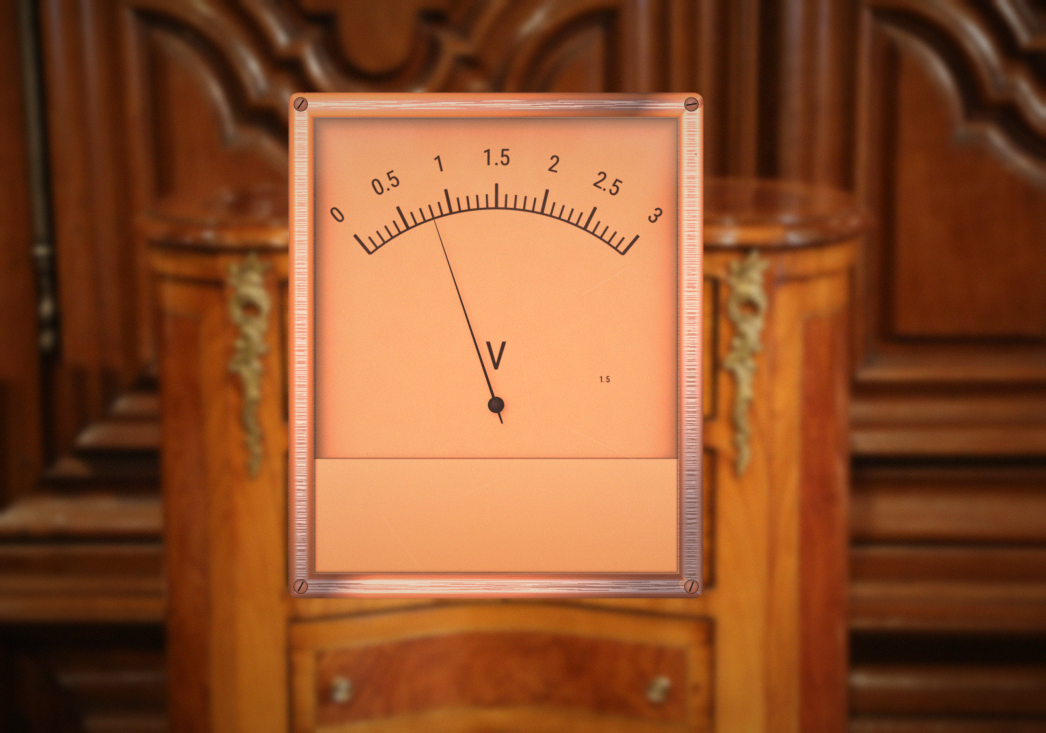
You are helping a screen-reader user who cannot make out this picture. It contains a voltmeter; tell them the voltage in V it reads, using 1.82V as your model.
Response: 0.8V
